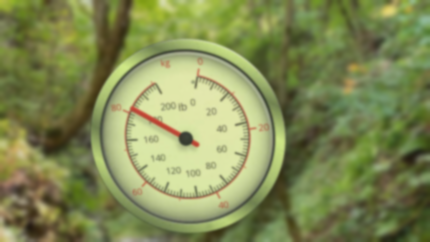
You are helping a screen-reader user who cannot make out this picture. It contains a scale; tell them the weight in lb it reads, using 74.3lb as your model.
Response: 180lb
